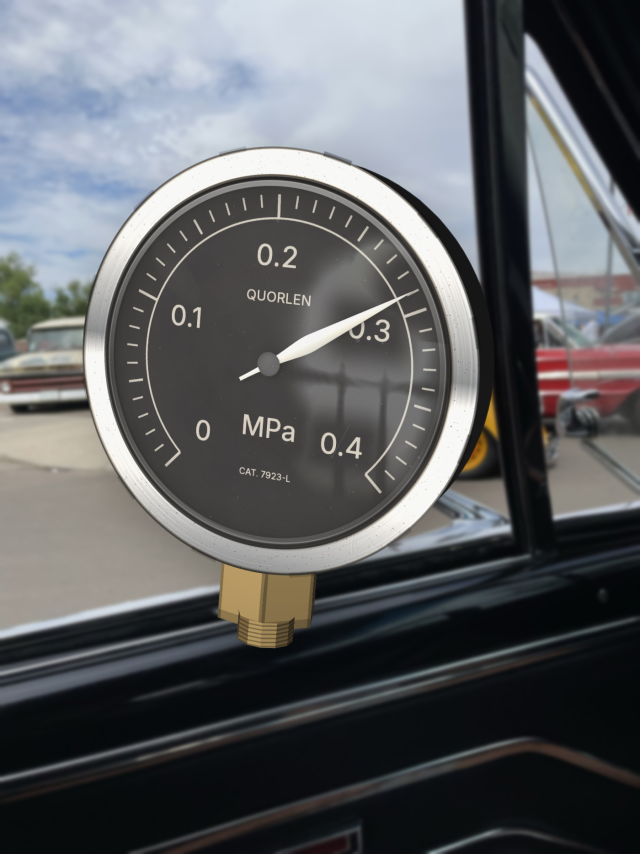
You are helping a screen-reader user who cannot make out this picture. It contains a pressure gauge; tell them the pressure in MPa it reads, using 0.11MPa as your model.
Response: 0.29MPa
